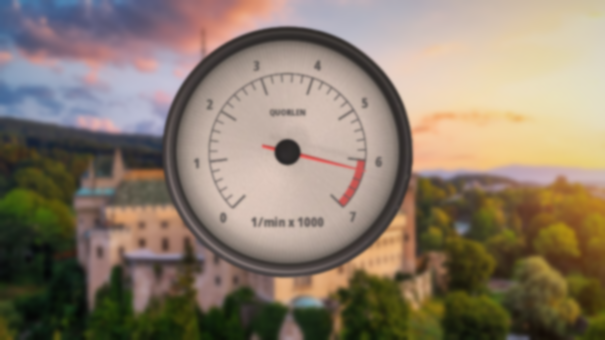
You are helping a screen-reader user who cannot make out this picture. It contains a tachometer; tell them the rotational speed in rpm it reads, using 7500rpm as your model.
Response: 6200rpm
